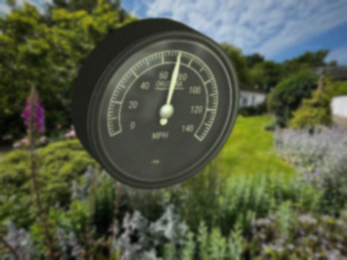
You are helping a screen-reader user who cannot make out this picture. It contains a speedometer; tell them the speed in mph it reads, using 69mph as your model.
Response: 70mph
